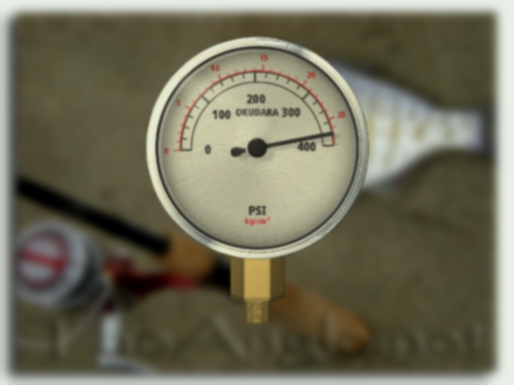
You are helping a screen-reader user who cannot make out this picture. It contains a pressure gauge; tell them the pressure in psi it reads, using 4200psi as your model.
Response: 380psi
